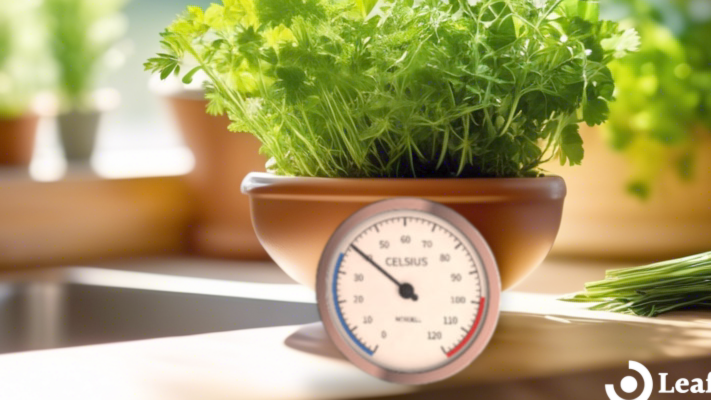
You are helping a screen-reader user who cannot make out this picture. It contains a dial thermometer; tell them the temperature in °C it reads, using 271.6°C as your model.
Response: 40°C
